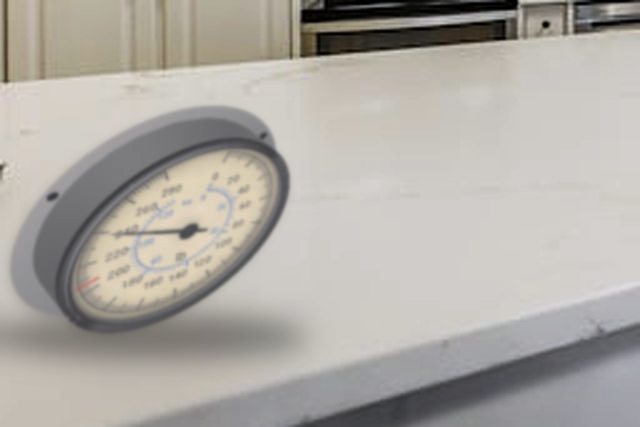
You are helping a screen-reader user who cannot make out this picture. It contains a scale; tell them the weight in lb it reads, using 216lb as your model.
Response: 240lb
